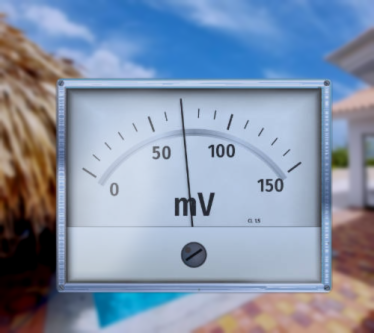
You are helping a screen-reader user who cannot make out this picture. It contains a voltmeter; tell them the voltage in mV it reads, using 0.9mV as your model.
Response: 70mV
